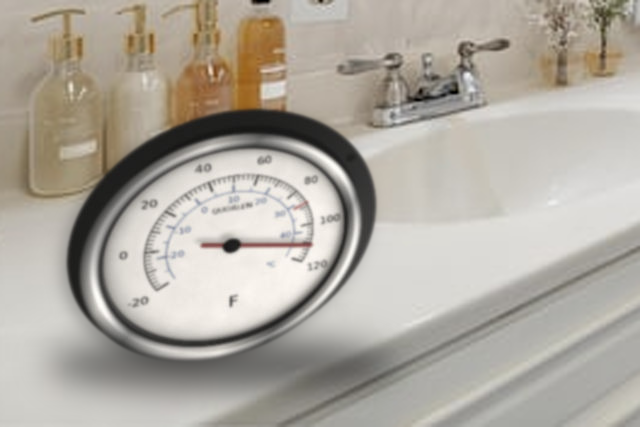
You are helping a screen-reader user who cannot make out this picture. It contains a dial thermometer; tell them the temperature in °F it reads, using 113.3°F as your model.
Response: 110°F
